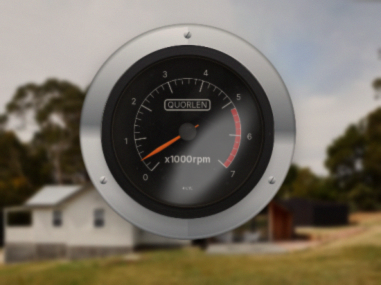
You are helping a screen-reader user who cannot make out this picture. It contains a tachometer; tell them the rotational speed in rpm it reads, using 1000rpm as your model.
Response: 400rpm
